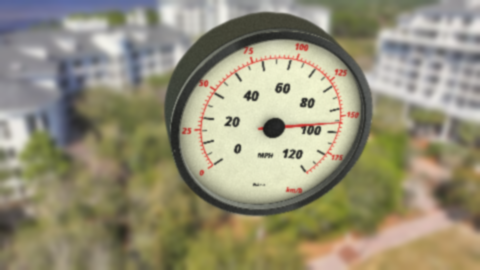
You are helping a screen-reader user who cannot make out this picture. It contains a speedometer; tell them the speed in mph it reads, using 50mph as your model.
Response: 95mph
